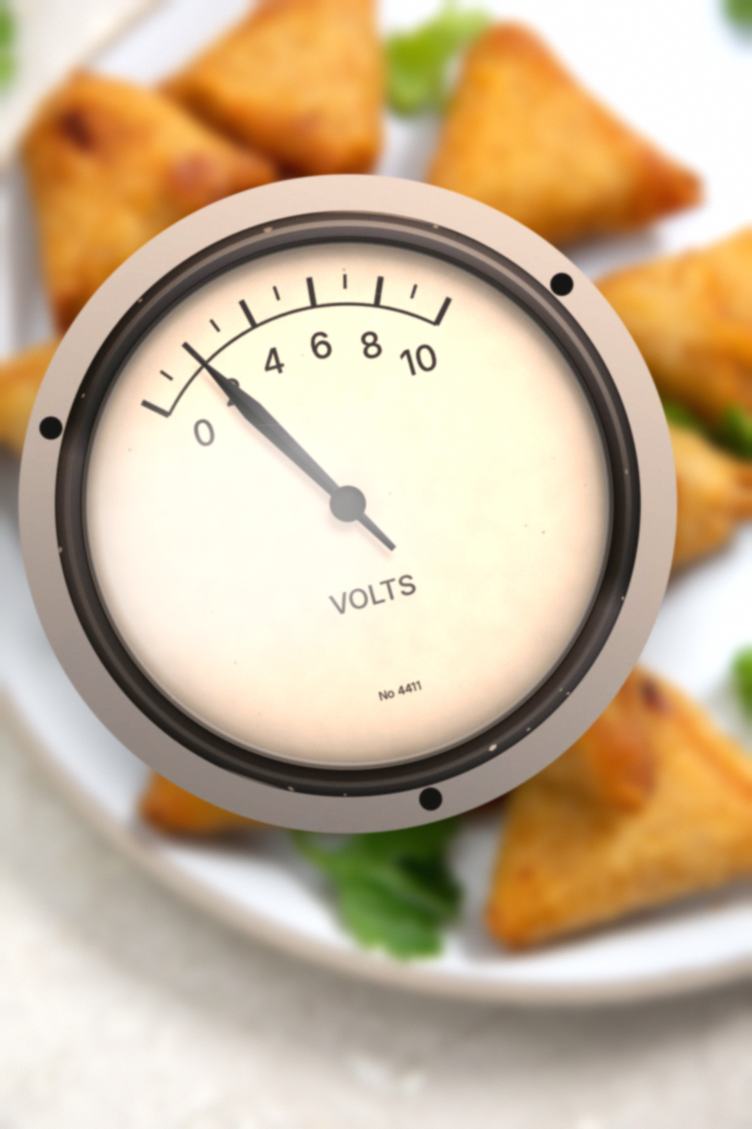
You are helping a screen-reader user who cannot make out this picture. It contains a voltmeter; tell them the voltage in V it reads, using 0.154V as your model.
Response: 2V
